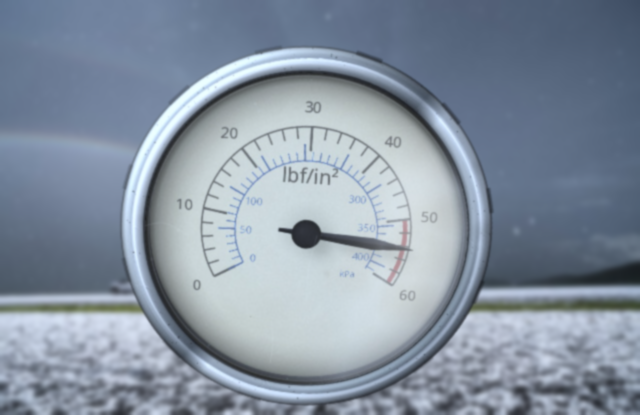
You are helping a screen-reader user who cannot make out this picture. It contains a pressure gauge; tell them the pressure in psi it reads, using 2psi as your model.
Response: 54psi
